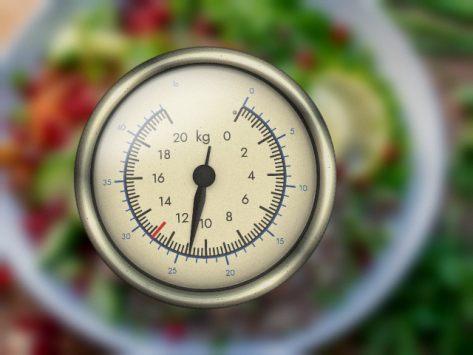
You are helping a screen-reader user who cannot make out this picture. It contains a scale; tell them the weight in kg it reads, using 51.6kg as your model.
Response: 10.8kg
